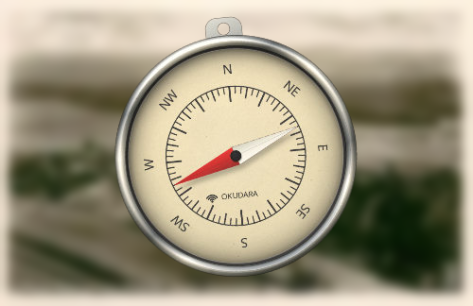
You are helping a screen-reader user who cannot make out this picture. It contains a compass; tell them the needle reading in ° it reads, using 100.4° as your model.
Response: 250°
